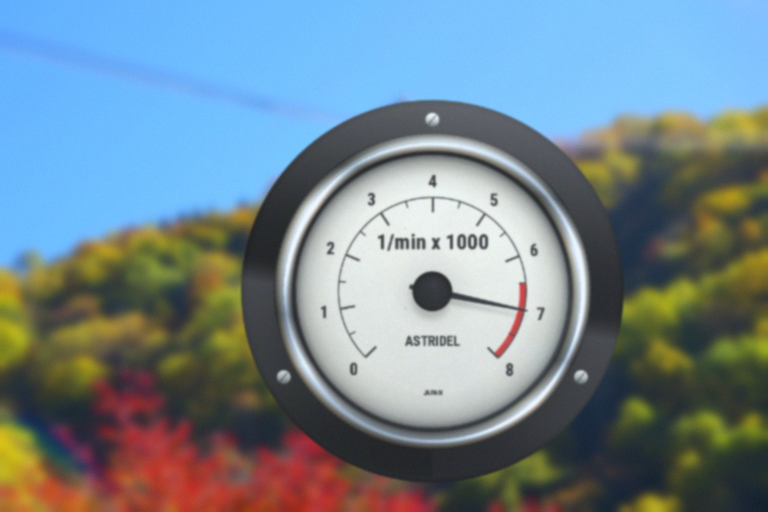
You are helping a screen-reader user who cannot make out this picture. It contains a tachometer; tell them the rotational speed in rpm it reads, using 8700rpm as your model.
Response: 7000rpm
